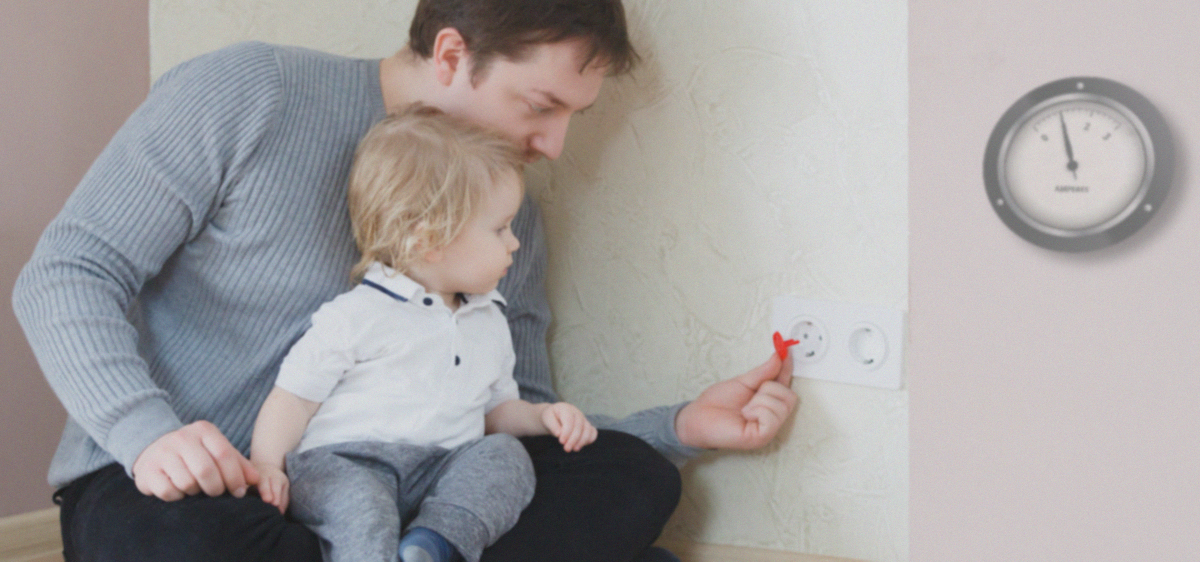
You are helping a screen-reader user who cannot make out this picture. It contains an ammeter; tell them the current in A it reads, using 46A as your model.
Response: 1A
